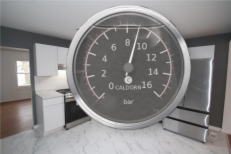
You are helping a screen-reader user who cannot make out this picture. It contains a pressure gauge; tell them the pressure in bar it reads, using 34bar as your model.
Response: 9bar
